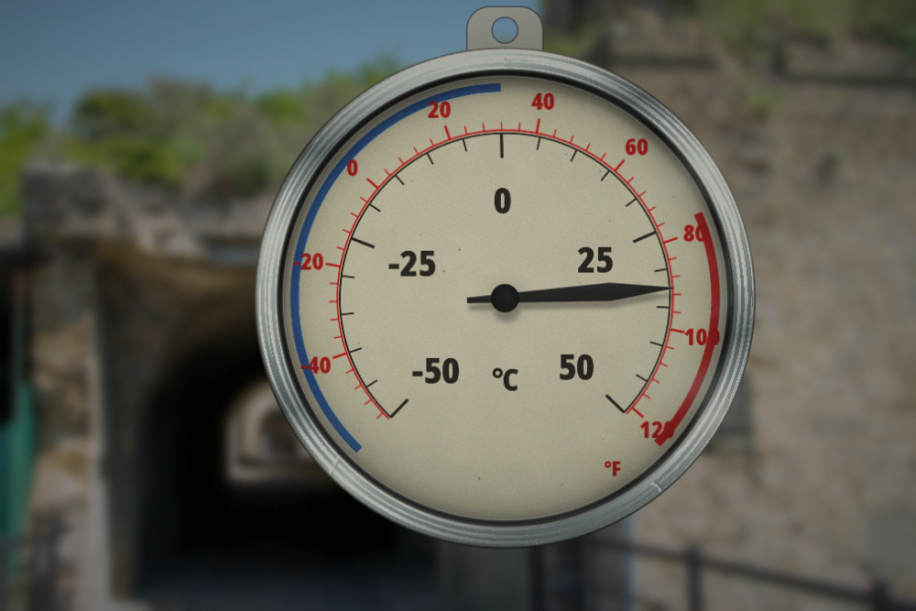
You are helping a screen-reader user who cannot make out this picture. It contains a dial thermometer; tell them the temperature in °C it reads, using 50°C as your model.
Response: 32.5°C
